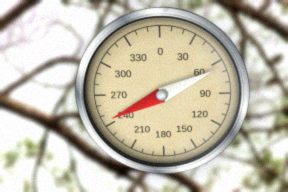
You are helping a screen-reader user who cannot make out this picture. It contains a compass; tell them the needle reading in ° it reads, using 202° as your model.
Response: 245°
